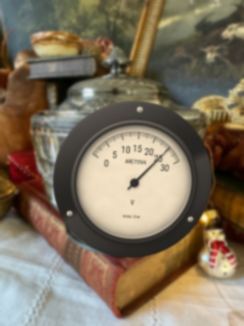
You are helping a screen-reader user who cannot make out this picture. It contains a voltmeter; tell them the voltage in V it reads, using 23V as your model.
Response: 25V
